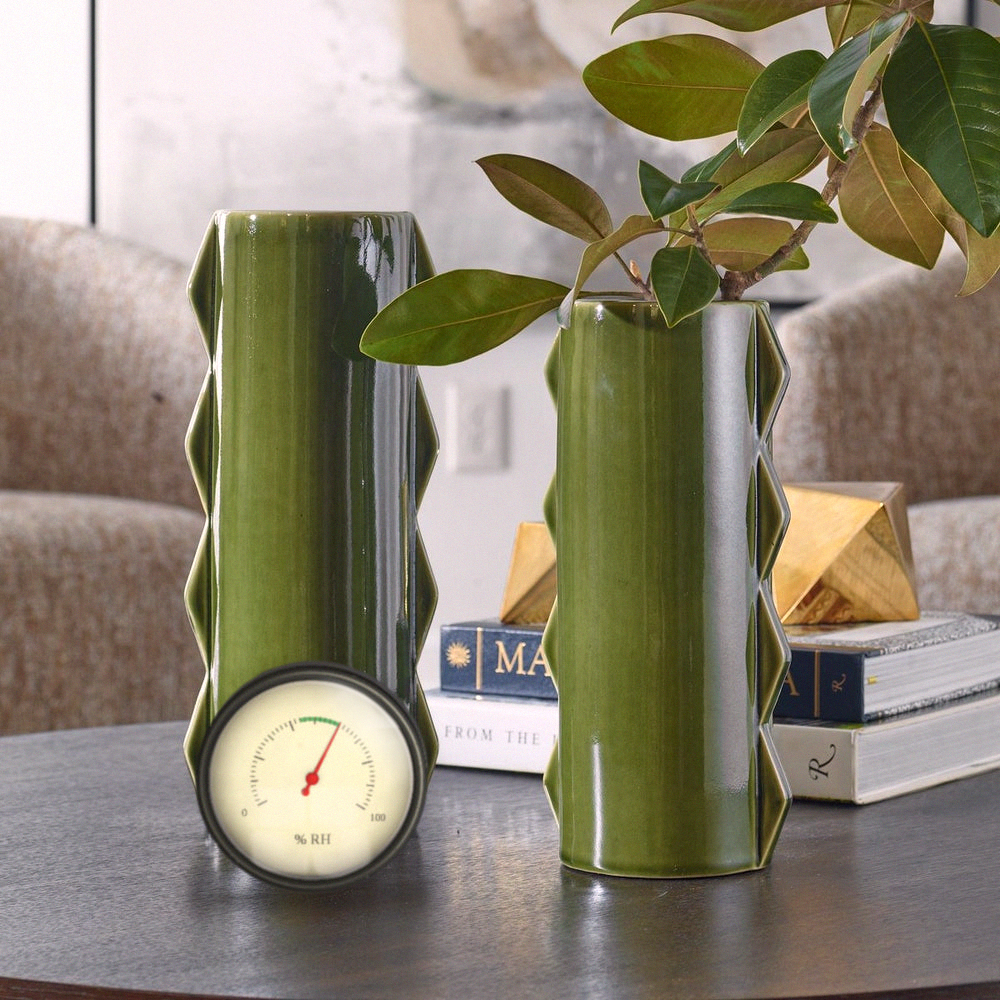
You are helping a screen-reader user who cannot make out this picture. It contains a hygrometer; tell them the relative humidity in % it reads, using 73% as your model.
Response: 60%
